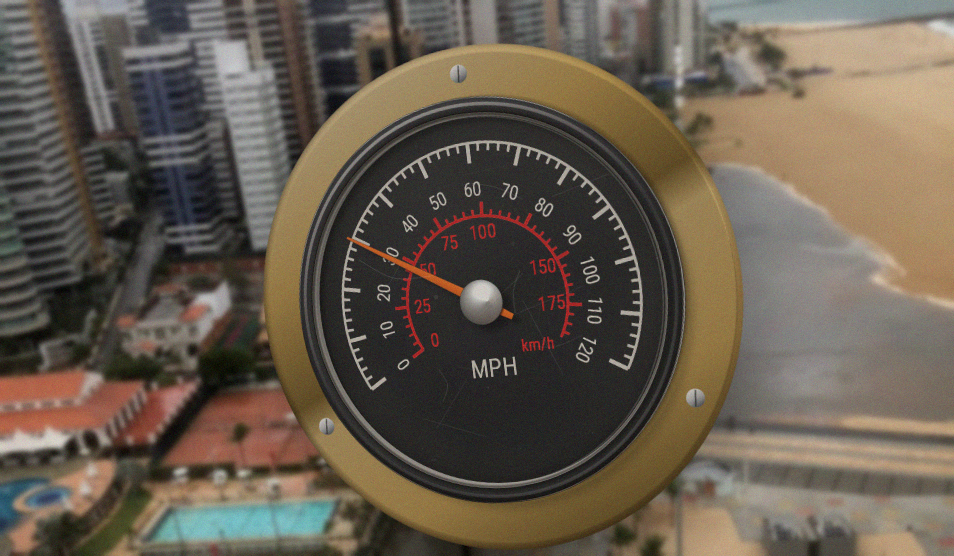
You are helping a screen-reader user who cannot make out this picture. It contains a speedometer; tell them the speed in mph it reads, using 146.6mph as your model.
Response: 30mph
